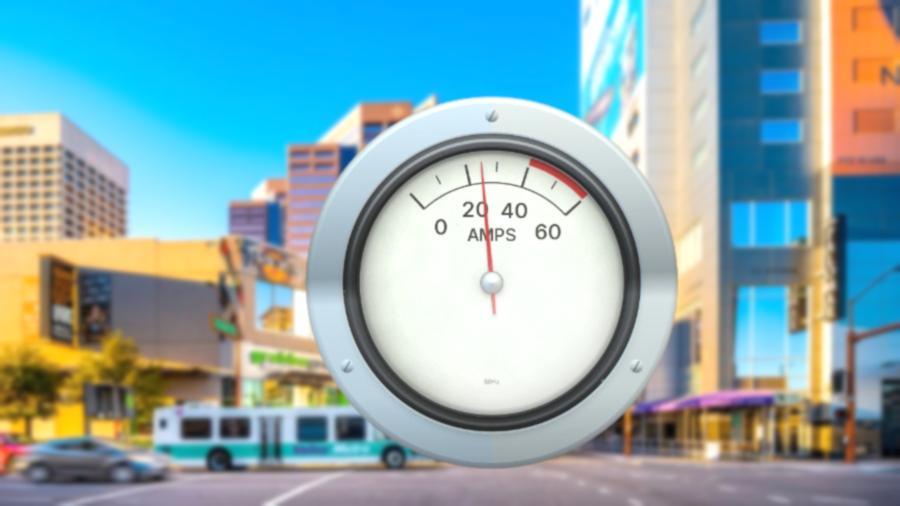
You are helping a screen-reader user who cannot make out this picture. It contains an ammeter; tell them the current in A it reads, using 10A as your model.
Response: 25A
